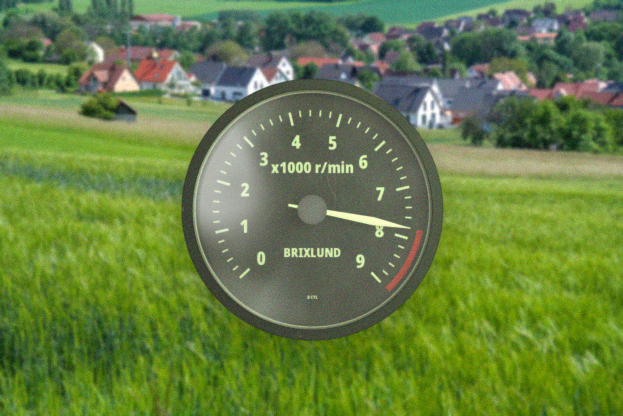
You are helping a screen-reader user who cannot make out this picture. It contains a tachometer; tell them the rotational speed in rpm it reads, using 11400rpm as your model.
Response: 7800rpm
